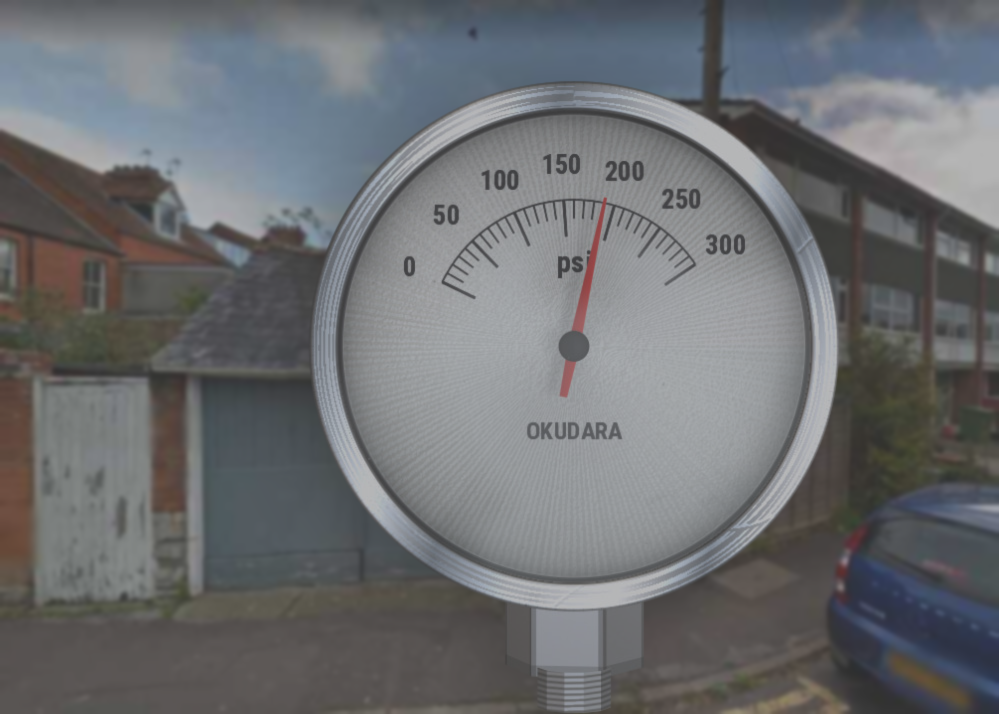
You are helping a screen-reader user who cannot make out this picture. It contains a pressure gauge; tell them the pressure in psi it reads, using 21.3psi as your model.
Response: 190psi
